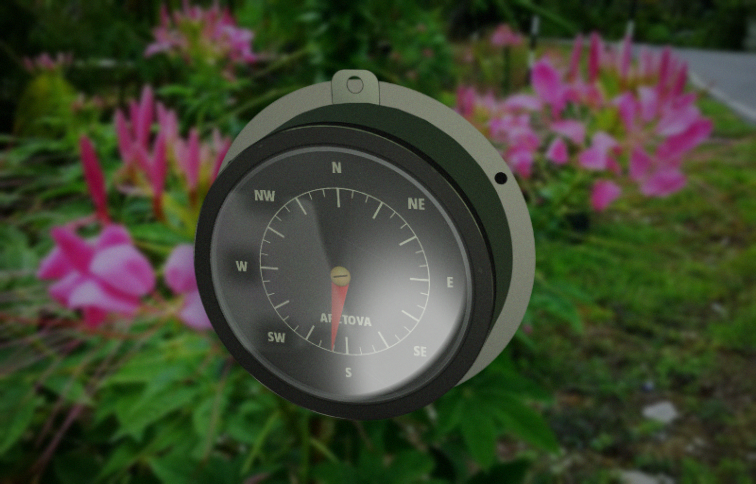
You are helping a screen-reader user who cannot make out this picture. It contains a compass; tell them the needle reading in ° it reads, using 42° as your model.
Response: 190°
